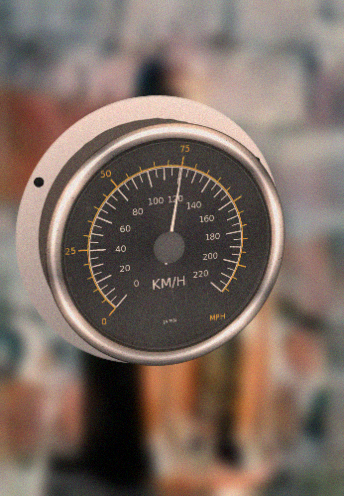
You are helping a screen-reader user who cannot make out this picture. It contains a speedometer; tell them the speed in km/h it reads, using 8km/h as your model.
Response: 120km/h
